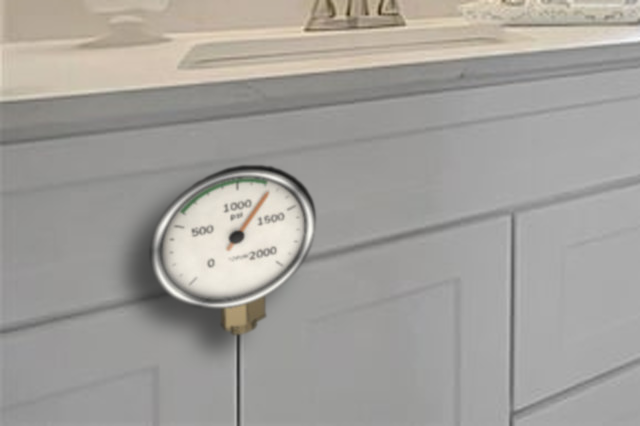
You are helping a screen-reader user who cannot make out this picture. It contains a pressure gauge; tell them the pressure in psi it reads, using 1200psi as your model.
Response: 1250psi
